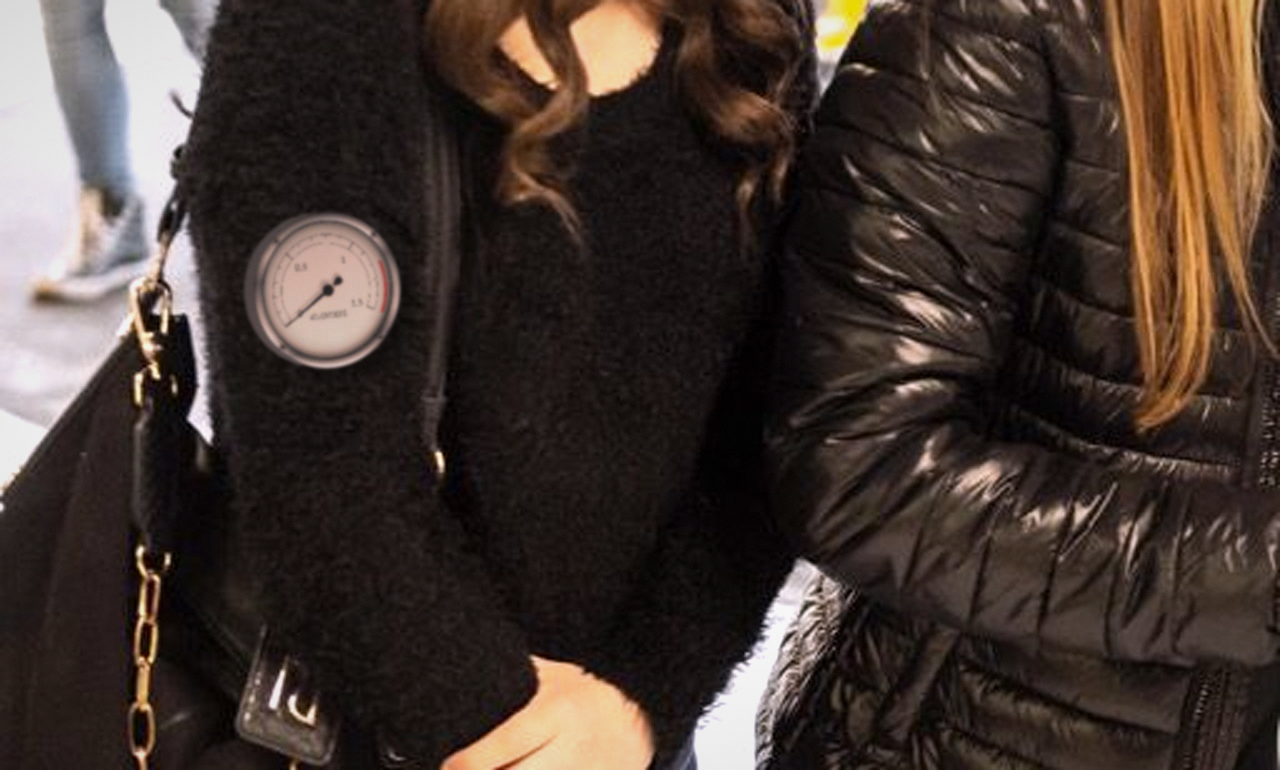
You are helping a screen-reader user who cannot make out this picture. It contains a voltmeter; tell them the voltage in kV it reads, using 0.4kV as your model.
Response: 0kV
